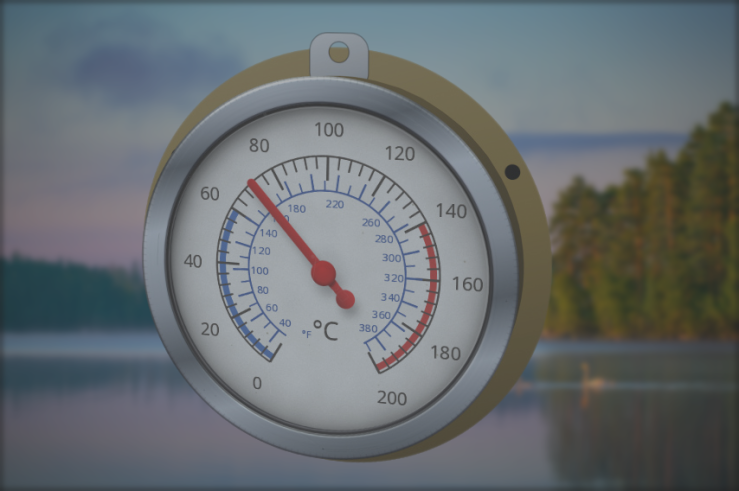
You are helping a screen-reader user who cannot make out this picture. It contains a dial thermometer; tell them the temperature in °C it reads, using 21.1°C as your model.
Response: 72°C
